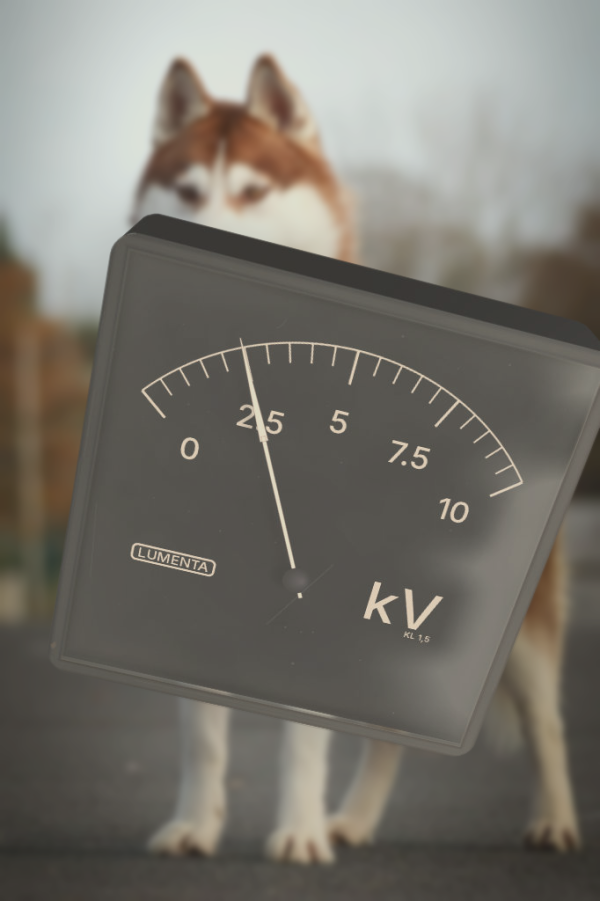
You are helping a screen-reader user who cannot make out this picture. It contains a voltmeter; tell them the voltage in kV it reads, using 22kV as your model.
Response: 2.5kV
